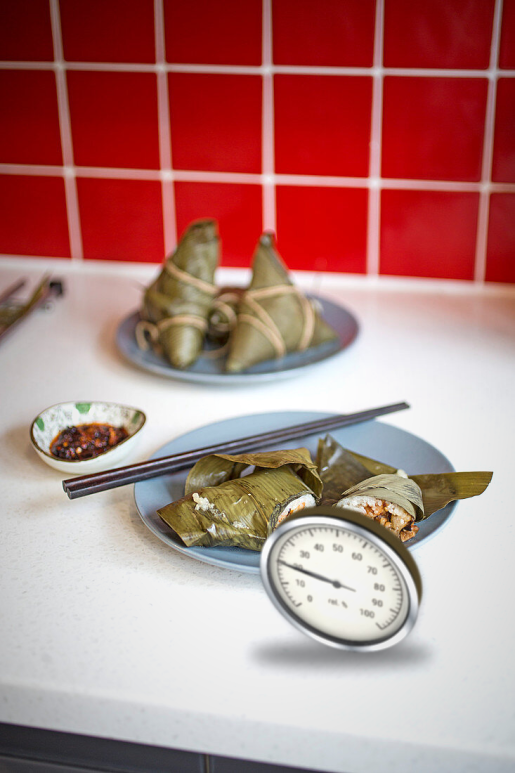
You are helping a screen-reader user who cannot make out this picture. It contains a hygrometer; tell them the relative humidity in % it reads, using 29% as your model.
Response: 20%
